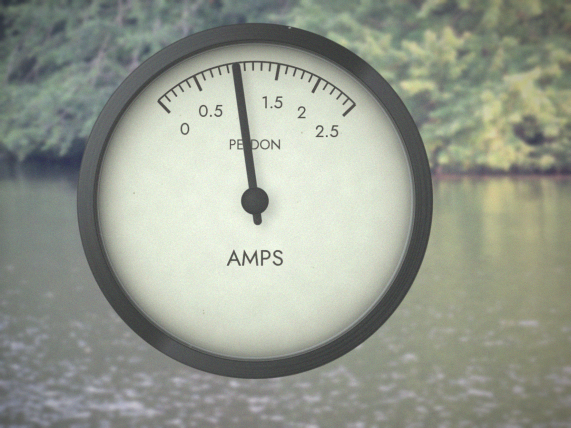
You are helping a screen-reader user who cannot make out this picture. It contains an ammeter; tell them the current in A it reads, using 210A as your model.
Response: 1A
